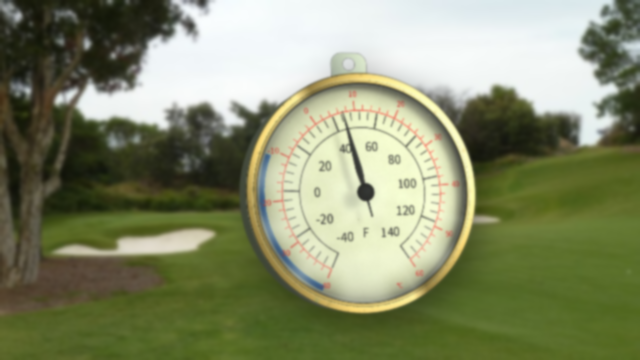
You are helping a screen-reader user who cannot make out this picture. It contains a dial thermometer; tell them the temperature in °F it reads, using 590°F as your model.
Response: 44°F
